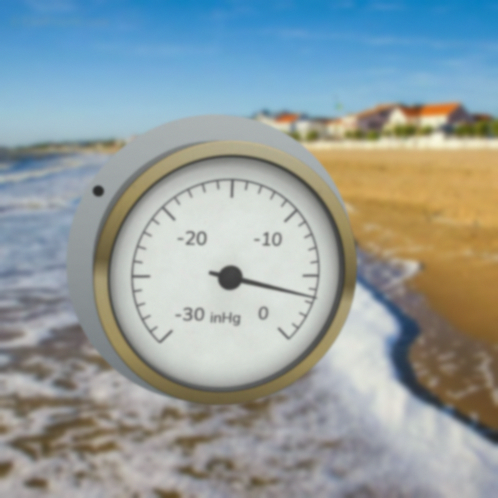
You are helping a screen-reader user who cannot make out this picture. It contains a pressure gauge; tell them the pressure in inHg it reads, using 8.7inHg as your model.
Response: -3.5inHg
